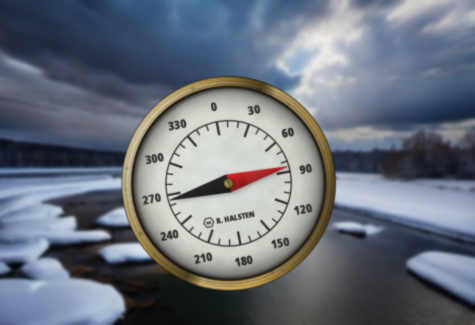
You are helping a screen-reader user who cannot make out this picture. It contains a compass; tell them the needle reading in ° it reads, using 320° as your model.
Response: 85°
